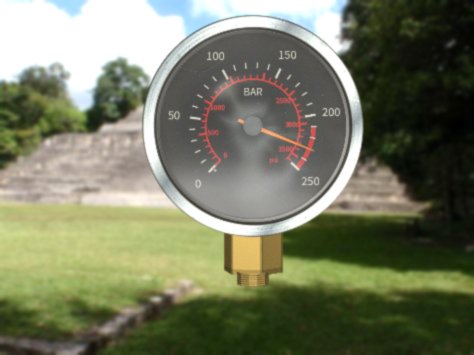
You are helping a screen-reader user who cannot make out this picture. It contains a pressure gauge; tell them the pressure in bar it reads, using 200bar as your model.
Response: 230bar
